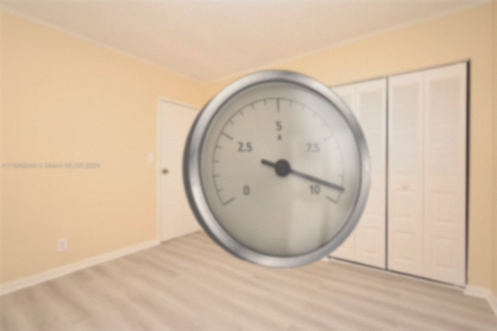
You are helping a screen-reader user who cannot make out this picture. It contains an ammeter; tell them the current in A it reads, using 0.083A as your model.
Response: 9.5A
